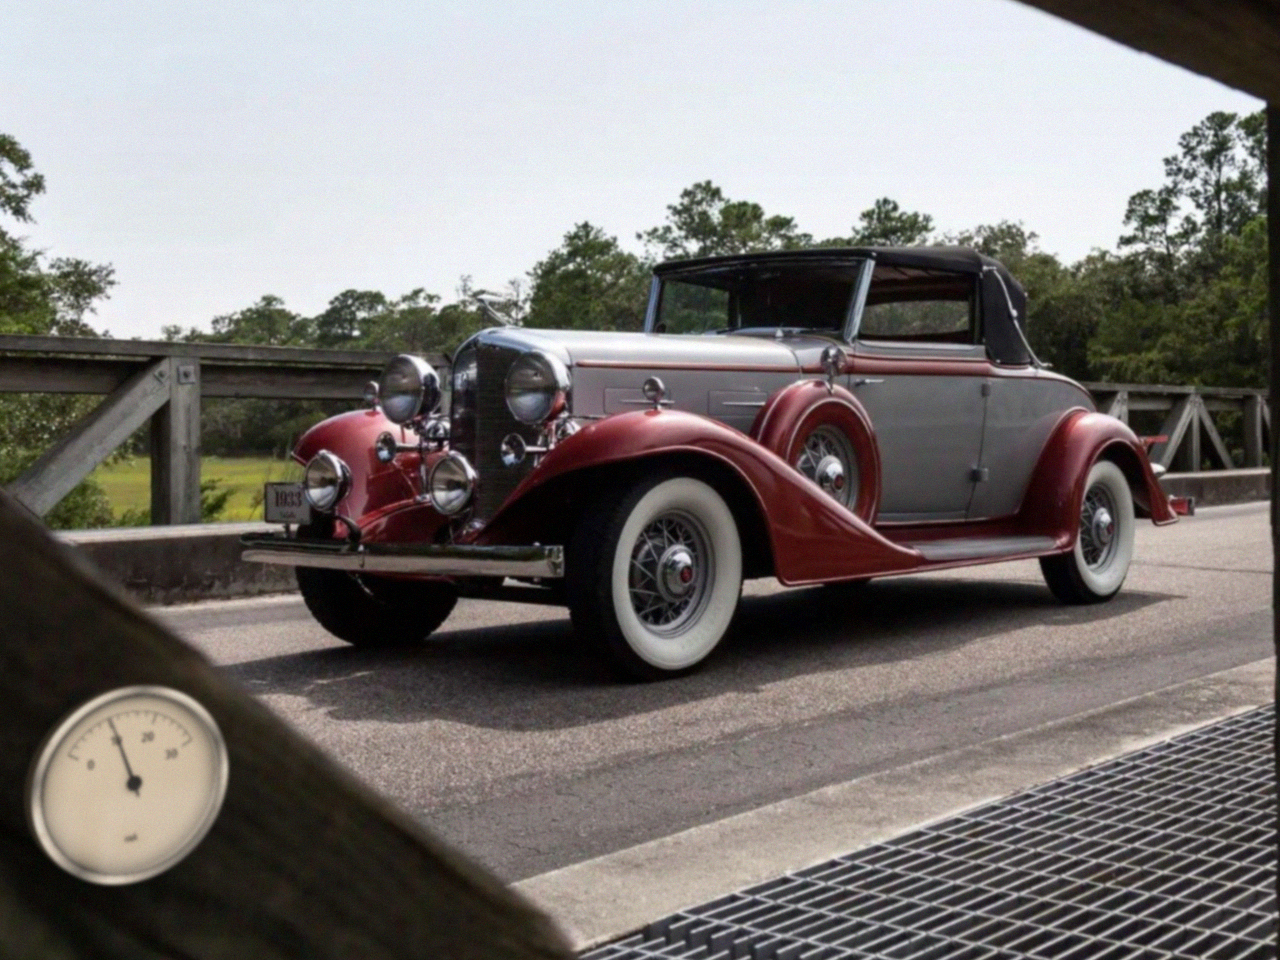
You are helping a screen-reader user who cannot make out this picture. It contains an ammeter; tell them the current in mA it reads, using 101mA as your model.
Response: 10mA
